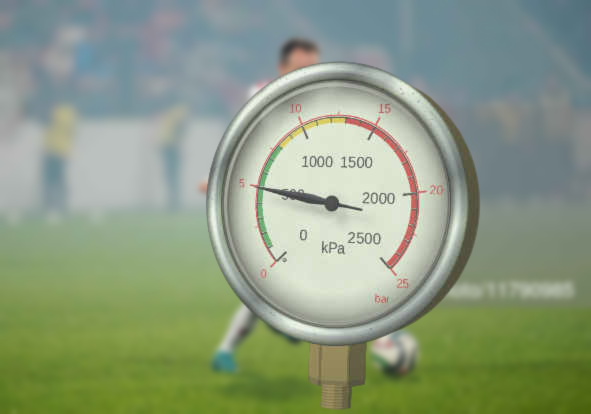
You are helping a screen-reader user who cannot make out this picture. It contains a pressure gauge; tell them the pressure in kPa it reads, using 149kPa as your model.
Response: 500kPa
